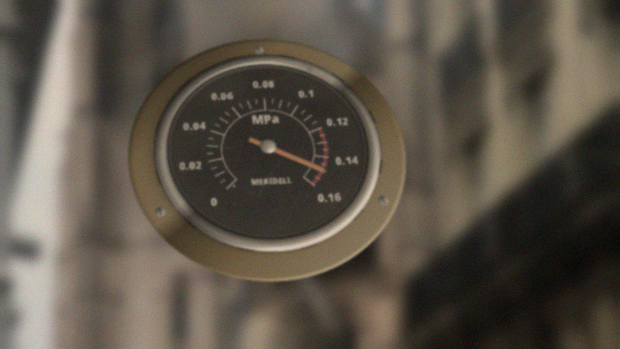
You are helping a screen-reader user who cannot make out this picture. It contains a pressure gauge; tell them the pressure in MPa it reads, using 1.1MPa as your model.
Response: 0.15MPa
